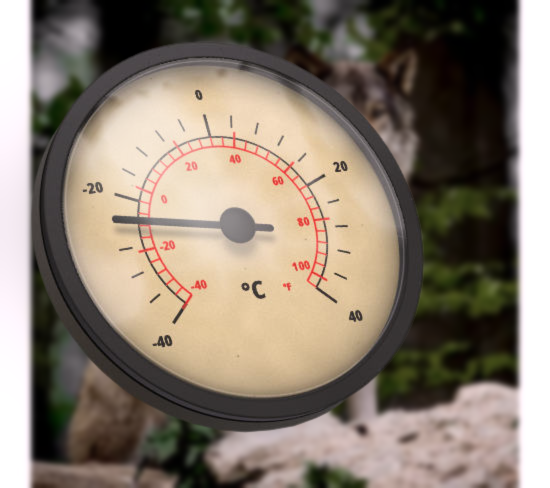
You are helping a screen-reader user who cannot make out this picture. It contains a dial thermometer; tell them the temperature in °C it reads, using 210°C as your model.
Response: -24°C
